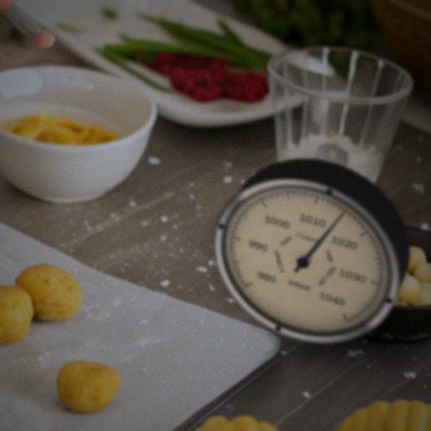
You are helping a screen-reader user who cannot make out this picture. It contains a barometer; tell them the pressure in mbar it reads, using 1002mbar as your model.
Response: 1015mbar
